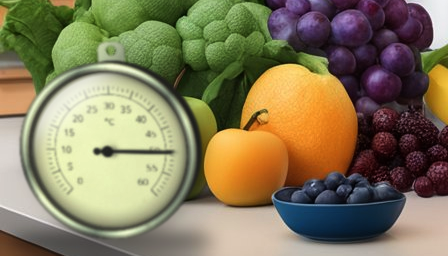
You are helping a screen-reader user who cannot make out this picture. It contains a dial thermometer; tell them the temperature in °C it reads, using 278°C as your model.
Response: 50°C
